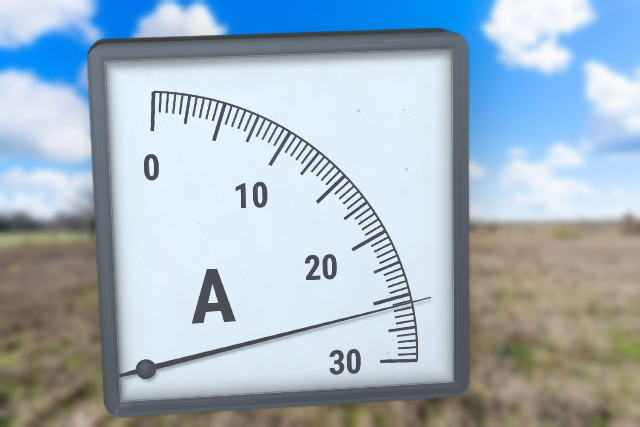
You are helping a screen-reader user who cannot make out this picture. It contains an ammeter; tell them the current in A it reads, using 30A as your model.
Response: 25.5A
